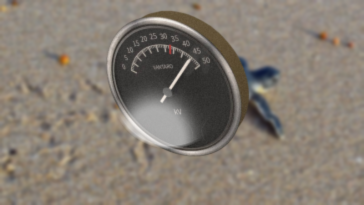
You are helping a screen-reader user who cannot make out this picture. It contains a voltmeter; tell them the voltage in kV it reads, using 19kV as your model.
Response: 45kV
